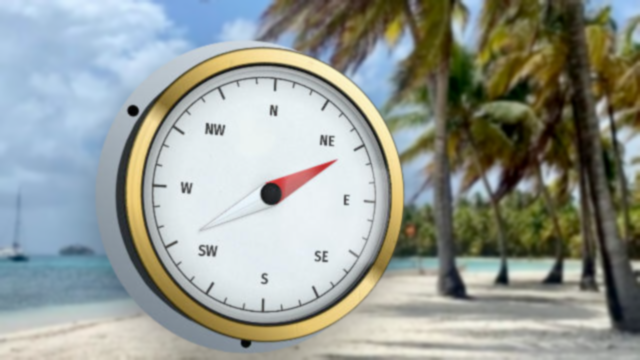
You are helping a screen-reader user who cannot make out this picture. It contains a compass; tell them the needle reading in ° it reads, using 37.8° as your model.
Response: 60°
